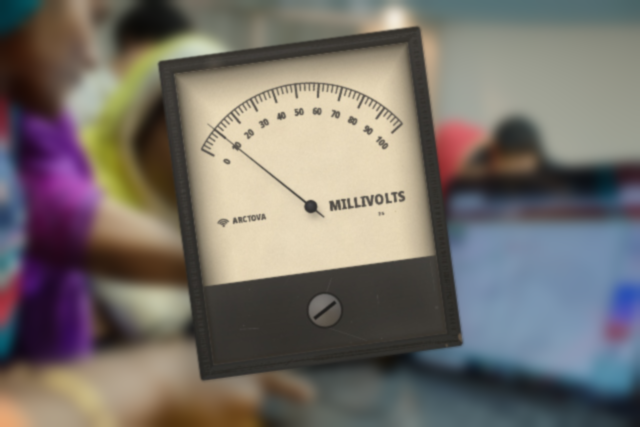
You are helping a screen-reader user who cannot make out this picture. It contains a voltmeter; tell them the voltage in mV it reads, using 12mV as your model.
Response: 10mV
